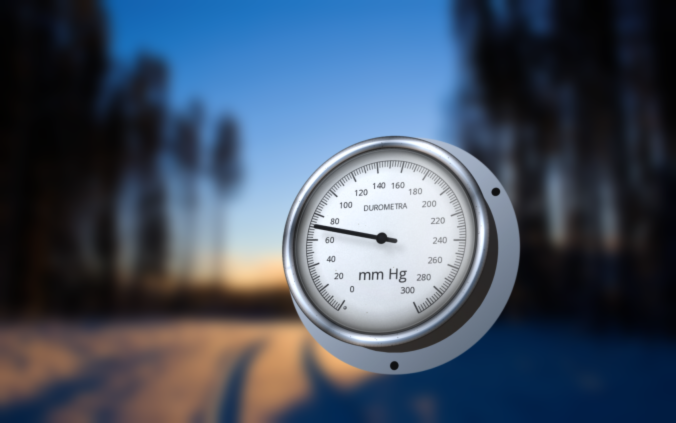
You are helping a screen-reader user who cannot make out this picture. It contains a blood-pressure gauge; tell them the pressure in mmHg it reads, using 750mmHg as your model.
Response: 70mmHg
